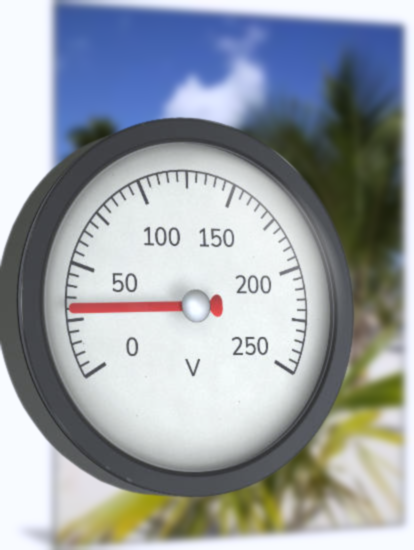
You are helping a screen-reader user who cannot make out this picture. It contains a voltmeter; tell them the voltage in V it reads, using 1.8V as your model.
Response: 30V
